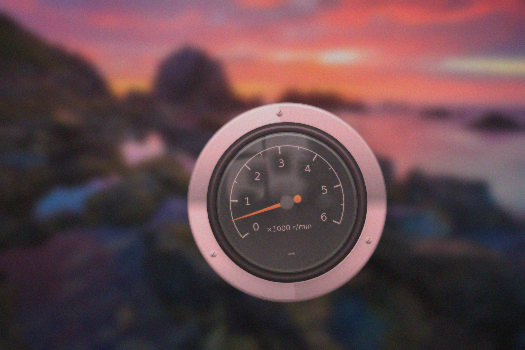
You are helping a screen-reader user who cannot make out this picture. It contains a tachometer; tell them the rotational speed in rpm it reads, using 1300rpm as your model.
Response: 500rpm
